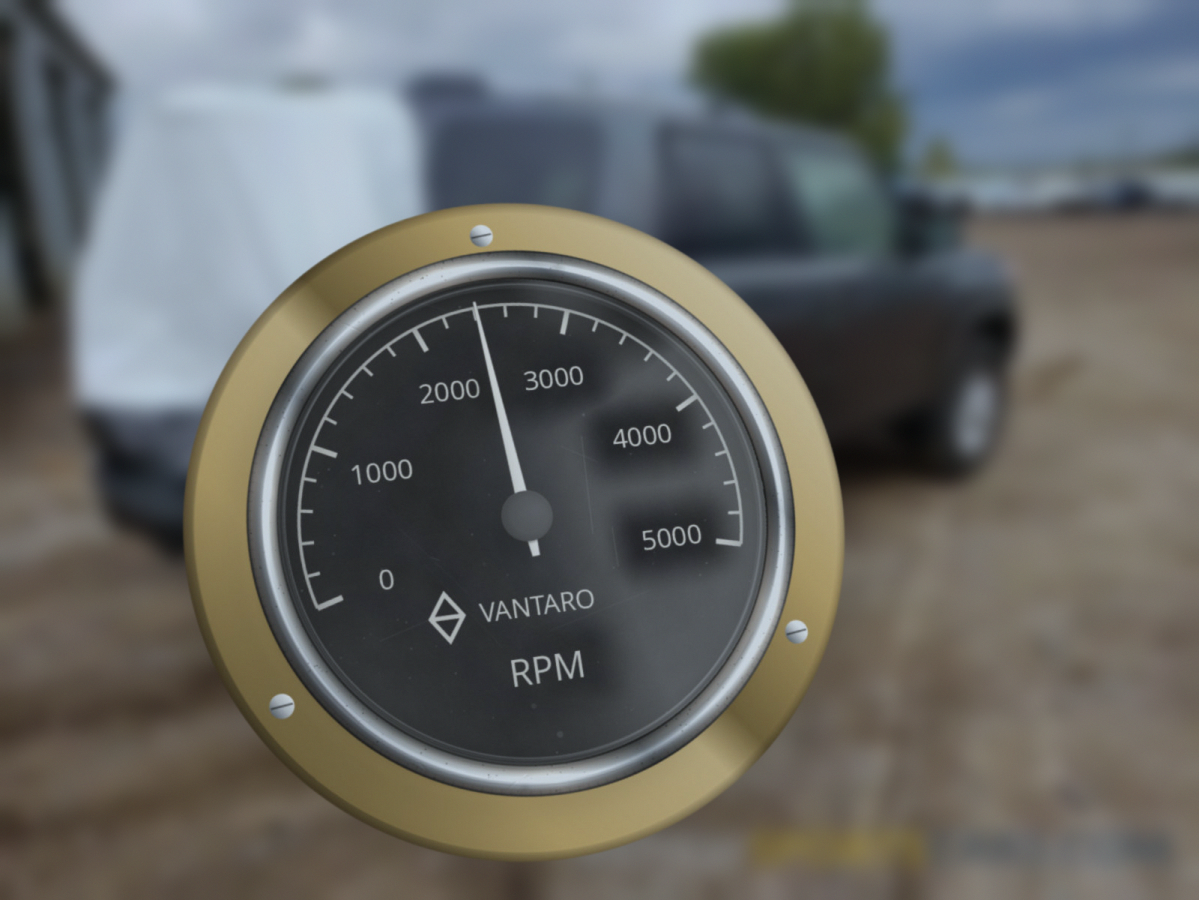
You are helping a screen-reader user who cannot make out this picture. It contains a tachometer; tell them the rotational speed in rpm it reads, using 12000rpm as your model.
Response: 2400rpm
